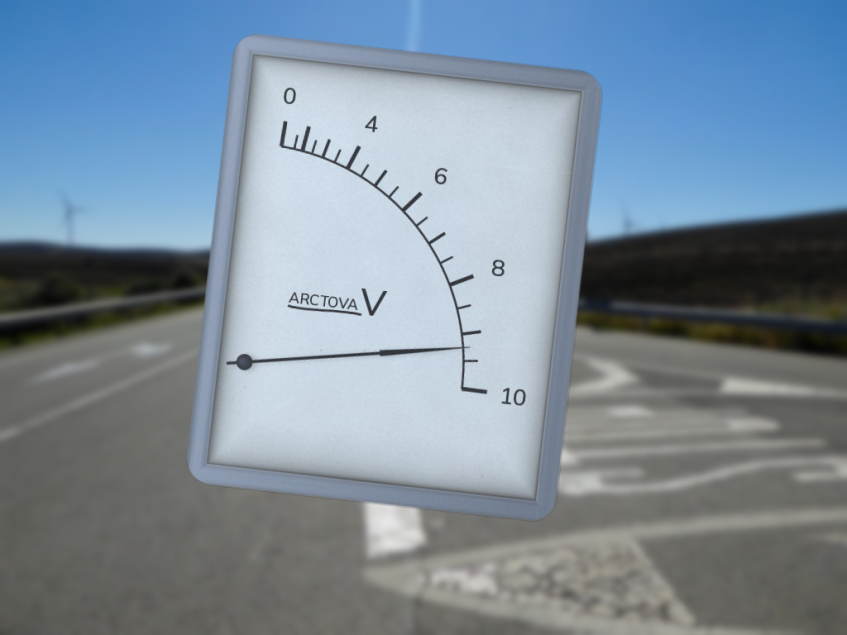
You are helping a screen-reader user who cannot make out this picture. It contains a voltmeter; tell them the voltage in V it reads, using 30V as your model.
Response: 9.25V
